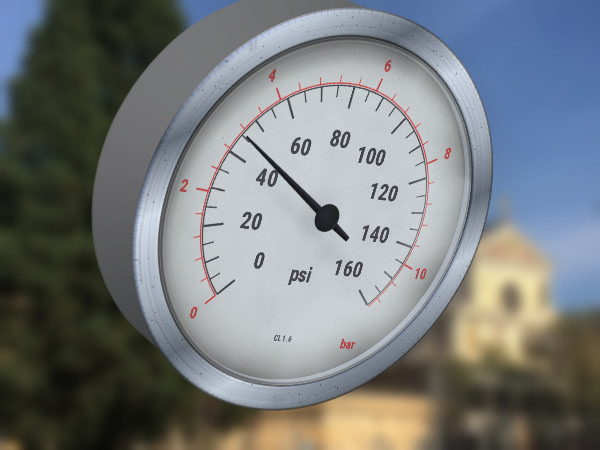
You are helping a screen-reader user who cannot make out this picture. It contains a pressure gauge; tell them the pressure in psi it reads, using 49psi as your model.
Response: 45psi
